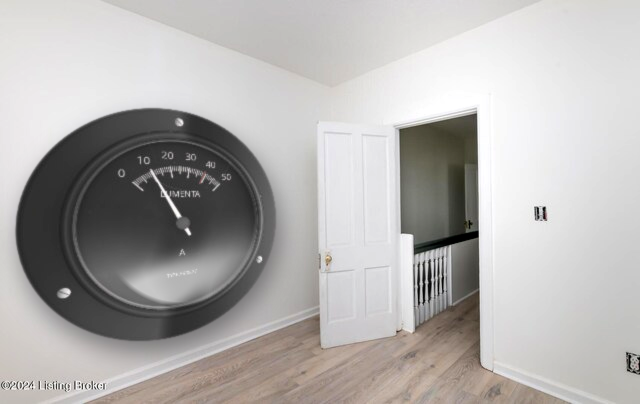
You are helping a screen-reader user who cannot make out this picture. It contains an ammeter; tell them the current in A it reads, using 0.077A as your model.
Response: 10A
